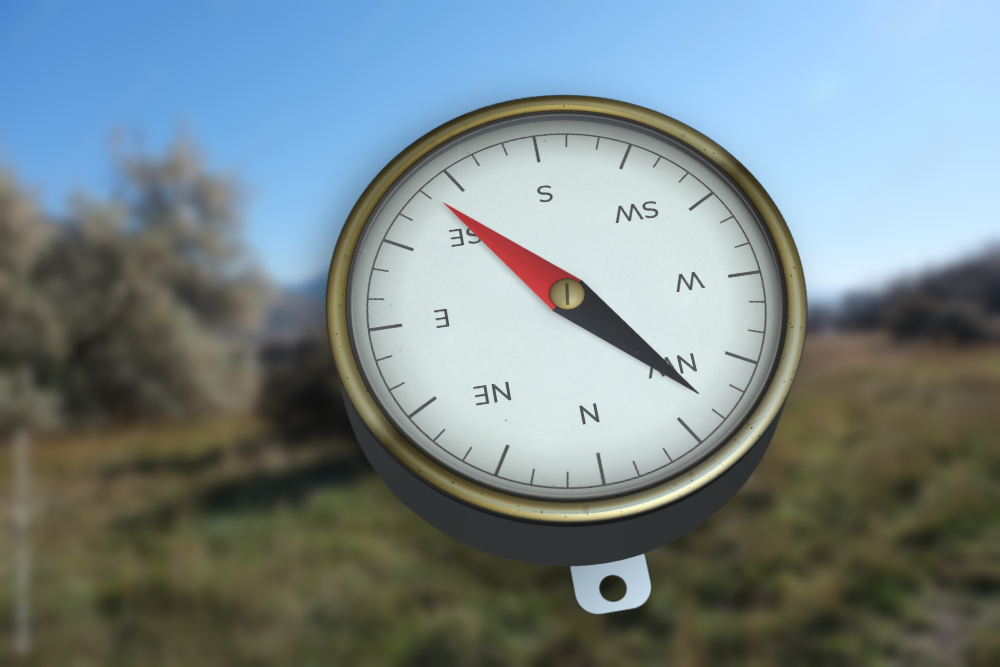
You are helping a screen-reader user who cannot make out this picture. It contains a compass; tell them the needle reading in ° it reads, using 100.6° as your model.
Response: 140°
